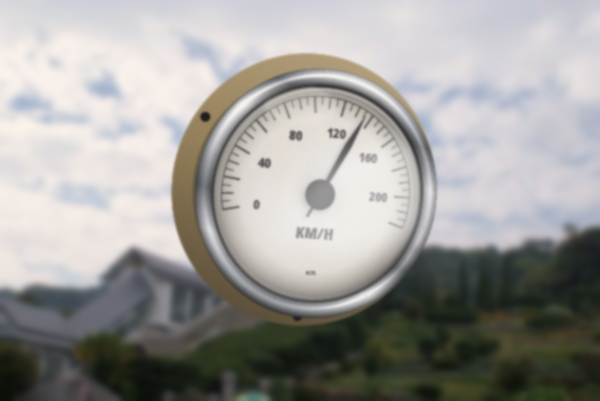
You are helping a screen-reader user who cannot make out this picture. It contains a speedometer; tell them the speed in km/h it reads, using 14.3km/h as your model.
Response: 135km/h
